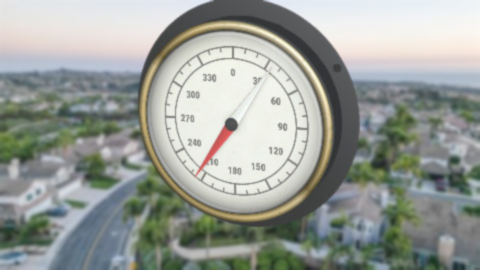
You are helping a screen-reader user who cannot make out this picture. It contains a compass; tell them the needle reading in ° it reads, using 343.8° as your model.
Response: 215°
